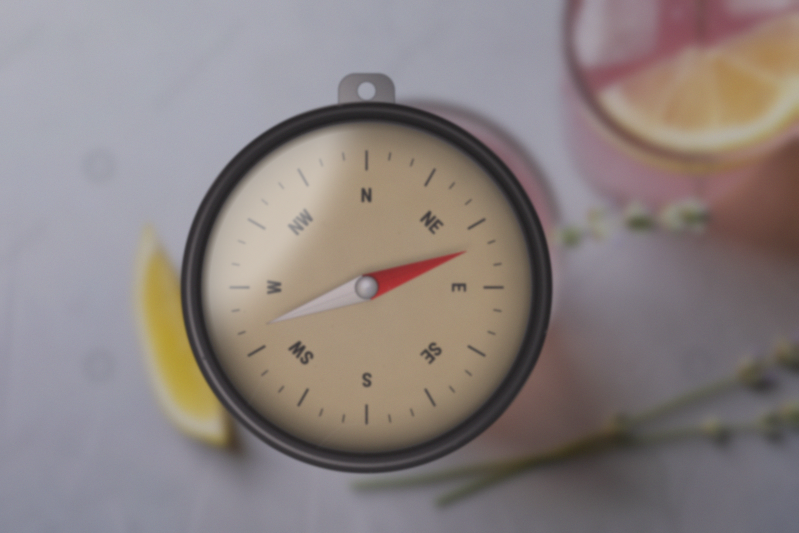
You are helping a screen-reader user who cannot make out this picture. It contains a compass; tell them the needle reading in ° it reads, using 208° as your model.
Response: 70°
